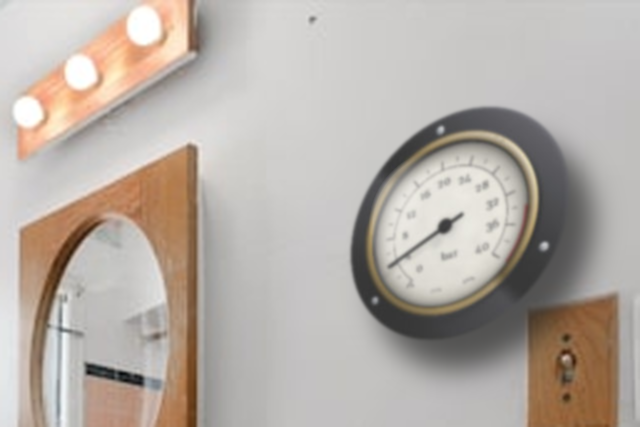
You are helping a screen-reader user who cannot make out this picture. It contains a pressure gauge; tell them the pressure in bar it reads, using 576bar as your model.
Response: 4bar
